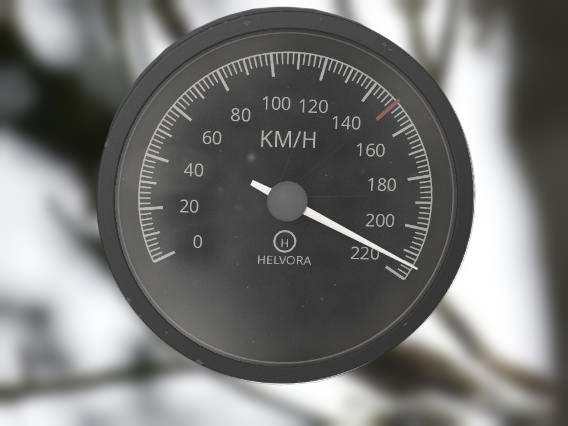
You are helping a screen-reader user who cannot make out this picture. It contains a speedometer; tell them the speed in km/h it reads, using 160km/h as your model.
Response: 214km/h
